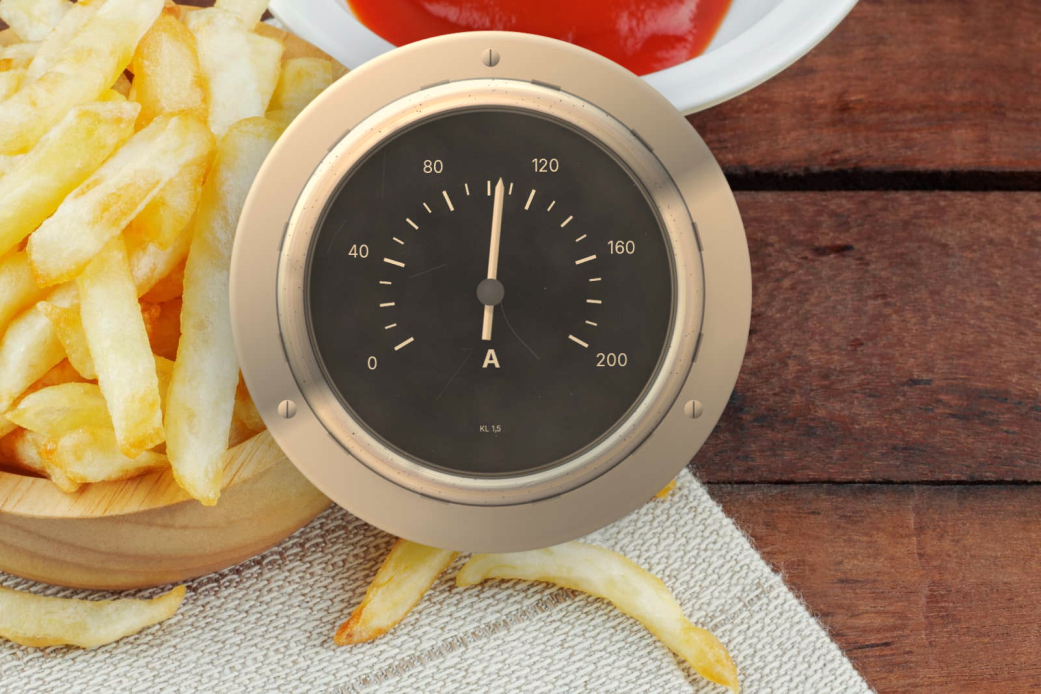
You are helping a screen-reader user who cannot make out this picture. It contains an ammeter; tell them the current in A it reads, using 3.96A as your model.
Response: 105A
